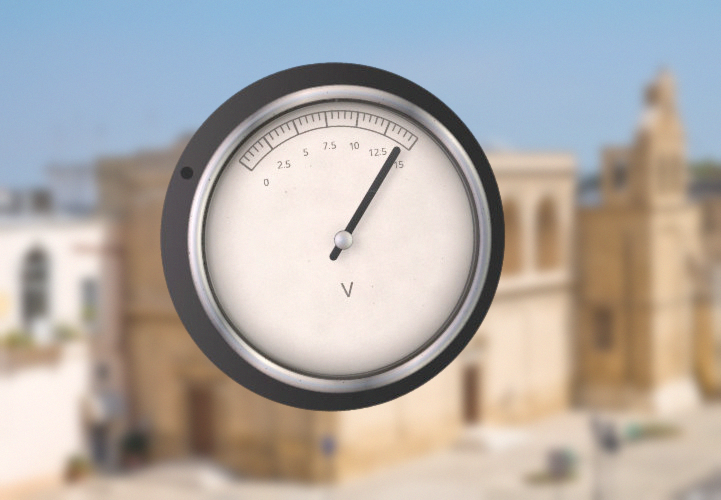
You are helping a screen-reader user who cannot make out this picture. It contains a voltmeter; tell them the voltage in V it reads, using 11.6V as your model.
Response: 14V
